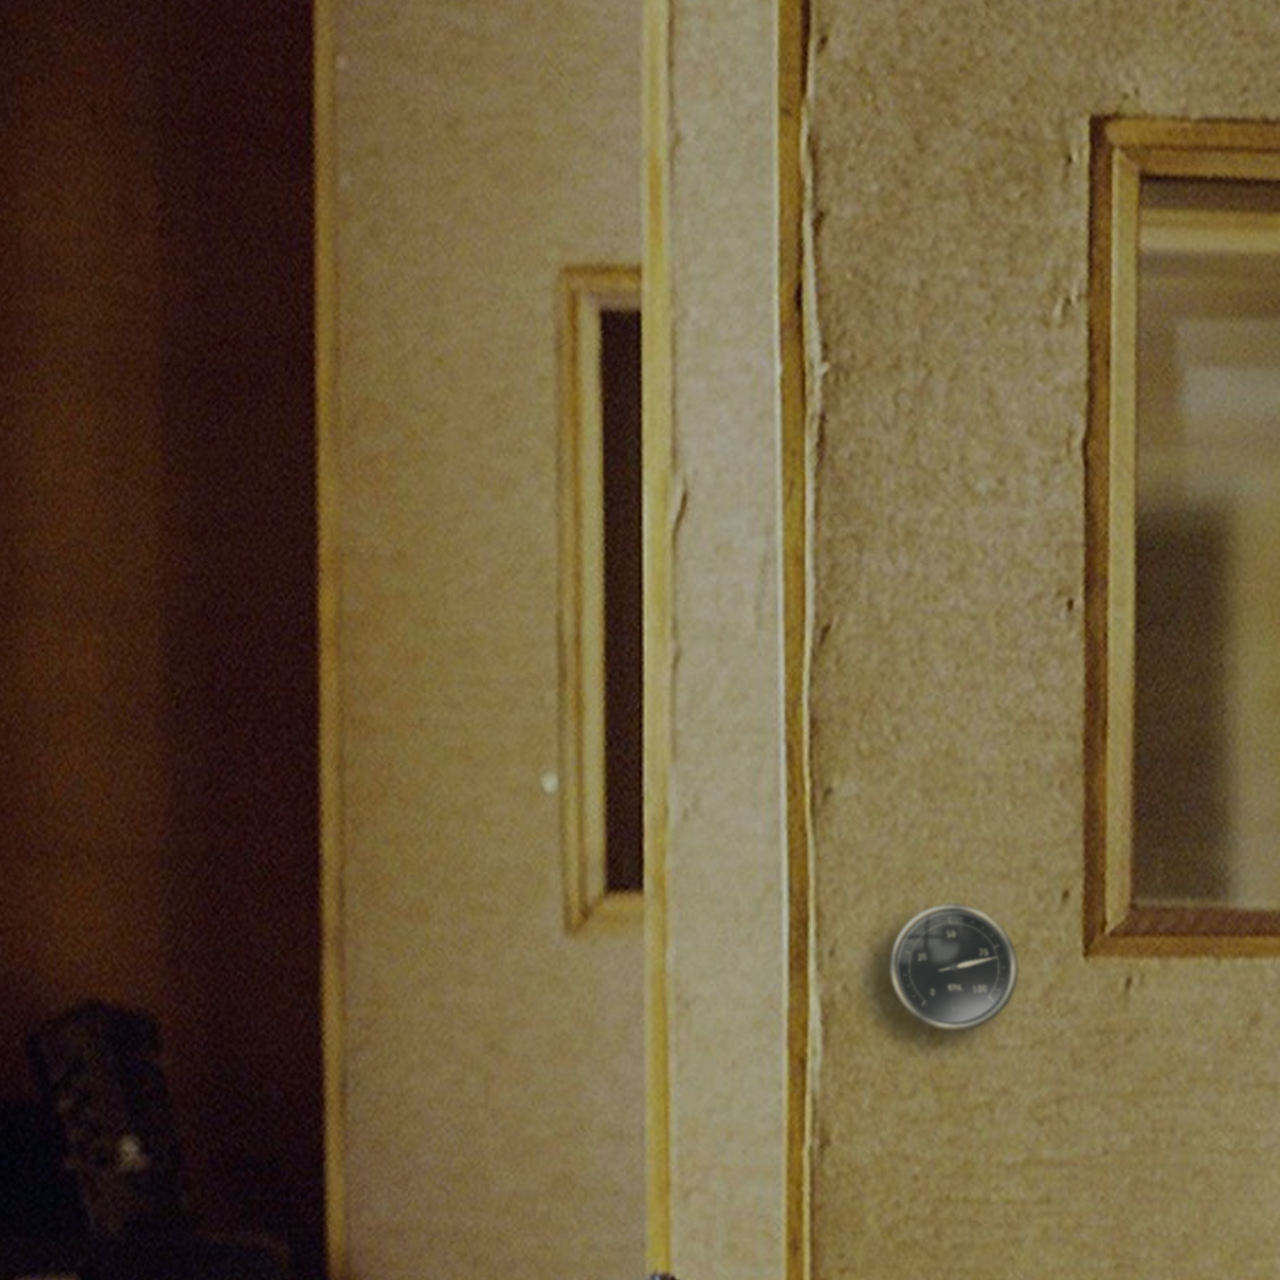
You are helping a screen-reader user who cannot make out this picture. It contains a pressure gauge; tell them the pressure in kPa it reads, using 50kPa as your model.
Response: 80kPa
